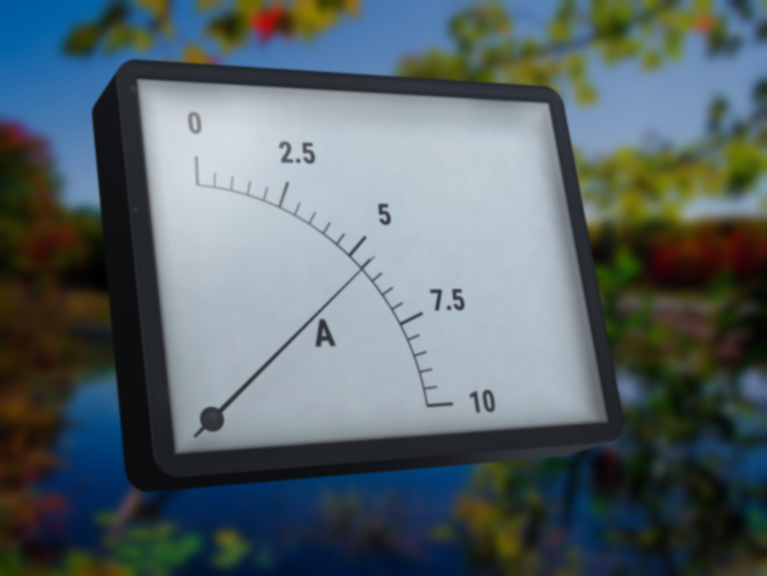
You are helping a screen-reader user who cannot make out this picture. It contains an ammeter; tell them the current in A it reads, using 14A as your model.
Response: 5.5A
